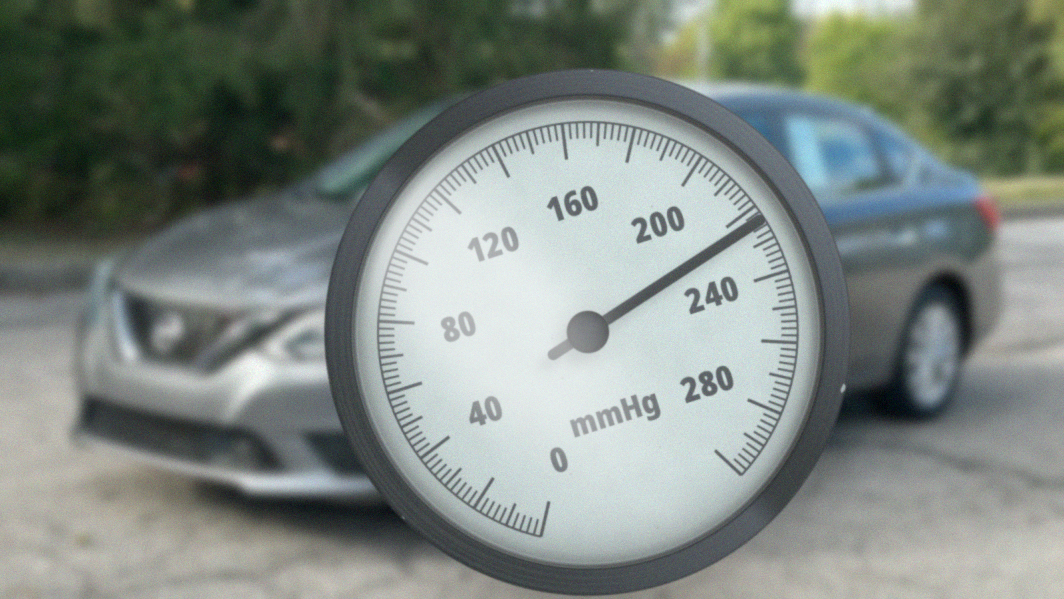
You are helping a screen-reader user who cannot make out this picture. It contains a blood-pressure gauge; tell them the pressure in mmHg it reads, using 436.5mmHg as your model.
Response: 224mmHg
